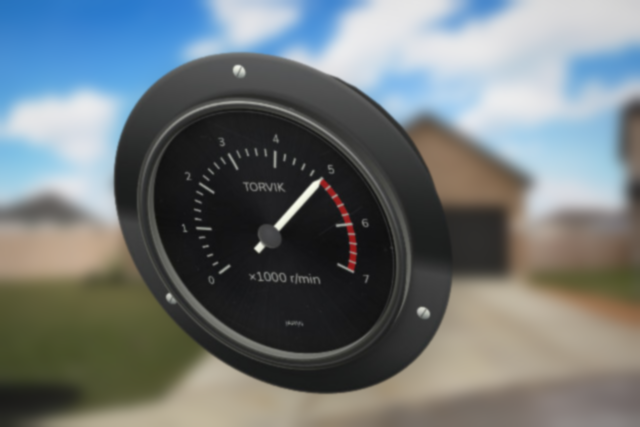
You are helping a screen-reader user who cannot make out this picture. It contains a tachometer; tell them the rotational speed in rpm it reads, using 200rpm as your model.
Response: 5000rpm
